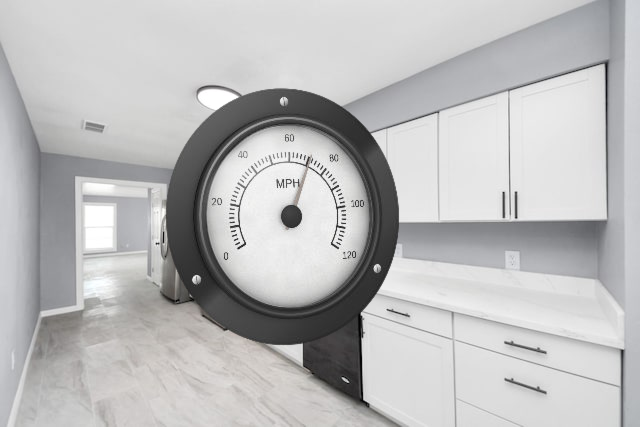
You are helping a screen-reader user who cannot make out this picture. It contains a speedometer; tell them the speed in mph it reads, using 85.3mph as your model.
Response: 70mph
